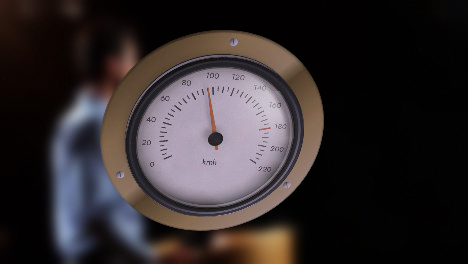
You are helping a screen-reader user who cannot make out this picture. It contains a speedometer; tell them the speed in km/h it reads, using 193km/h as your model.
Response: 95km/h
